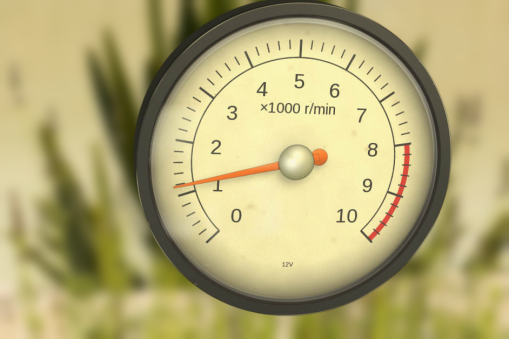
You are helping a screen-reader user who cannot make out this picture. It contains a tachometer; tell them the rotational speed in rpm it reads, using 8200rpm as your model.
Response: 1200rpm
